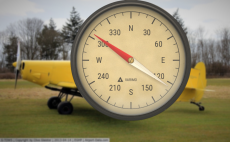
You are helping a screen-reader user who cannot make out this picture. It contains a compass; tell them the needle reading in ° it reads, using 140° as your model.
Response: 305°
